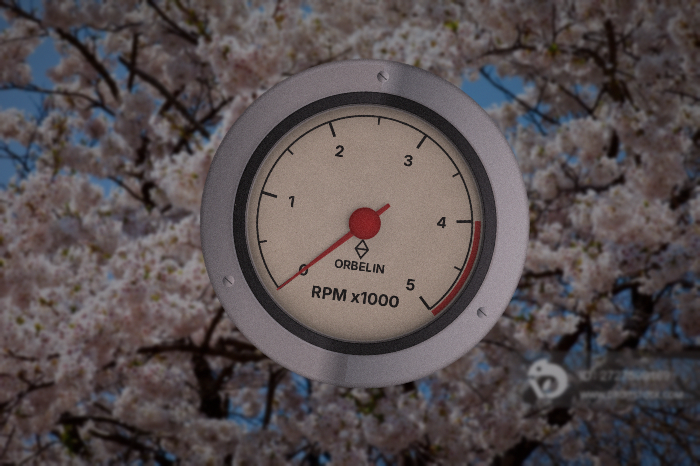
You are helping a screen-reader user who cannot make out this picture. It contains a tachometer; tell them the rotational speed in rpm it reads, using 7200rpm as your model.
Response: 0rpm
